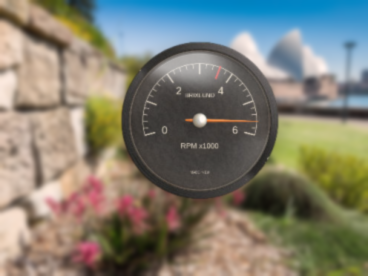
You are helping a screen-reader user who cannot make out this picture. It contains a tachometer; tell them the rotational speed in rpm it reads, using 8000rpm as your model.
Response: 5600rpm
